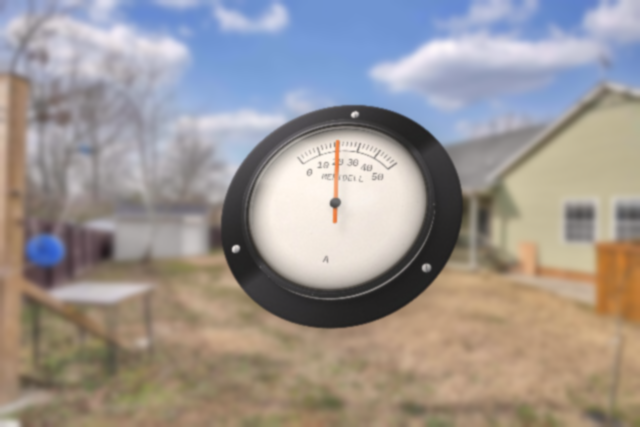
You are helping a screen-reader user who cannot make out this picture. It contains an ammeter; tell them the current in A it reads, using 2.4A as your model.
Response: 20A
